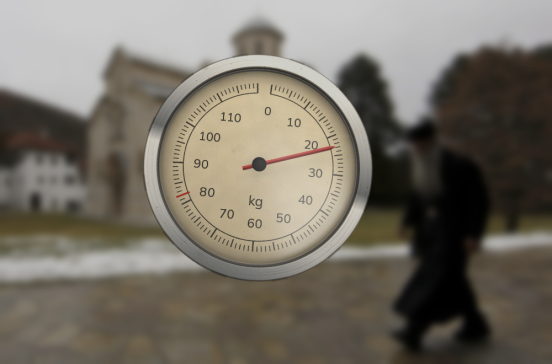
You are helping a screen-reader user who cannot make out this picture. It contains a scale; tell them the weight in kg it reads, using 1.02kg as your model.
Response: 23kg
